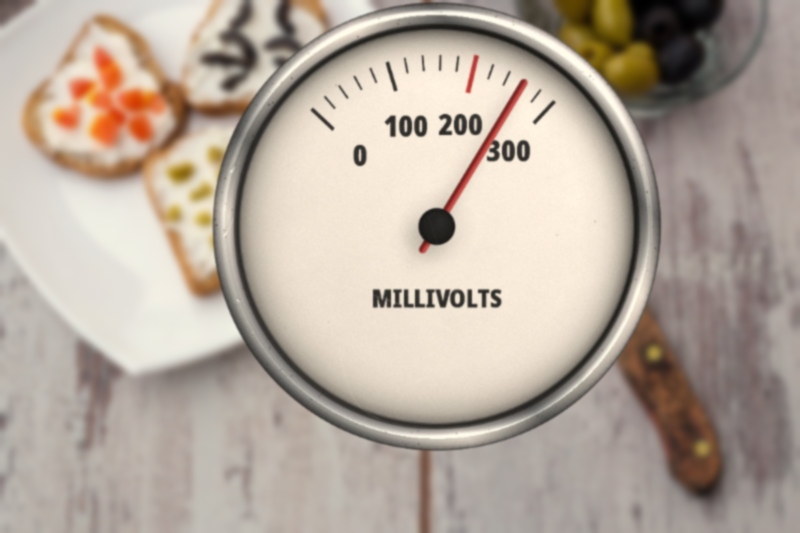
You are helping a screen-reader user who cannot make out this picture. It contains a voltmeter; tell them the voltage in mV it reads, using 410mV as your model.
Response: 260mV
